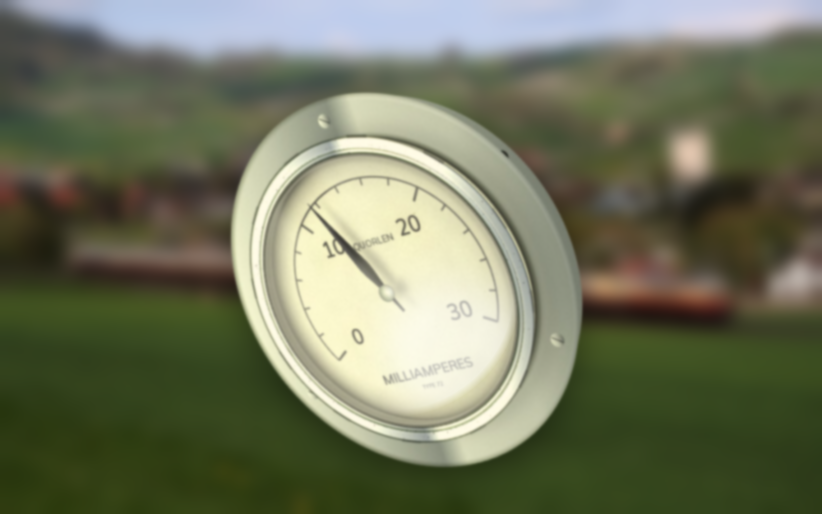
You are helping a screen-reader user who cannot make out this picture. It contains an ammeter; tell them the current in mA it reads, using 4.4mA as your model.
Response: 12mA
